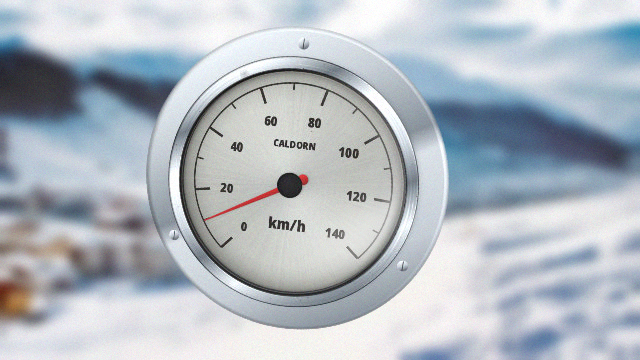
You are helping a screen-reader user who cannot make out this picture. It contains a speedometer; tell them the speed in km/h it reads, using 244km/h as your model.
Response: 10km/h
